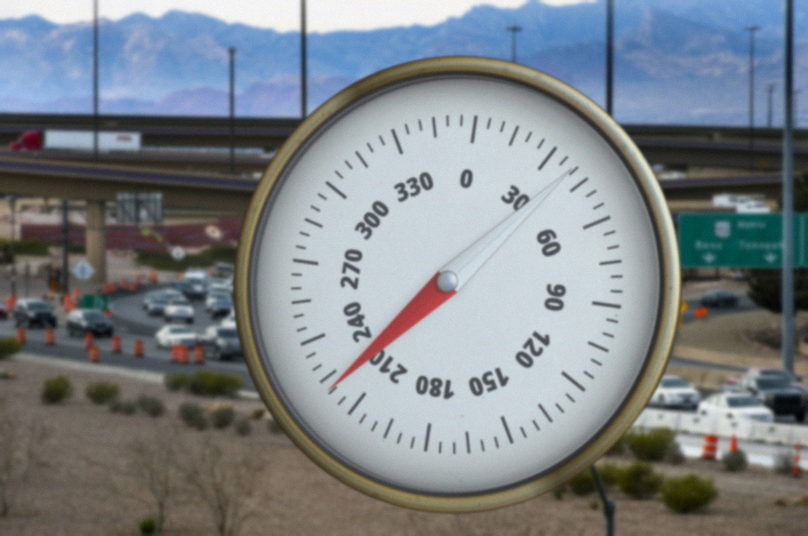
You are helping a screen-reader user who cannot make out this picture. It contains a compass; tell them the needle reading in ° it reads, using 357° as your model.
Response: 220°
